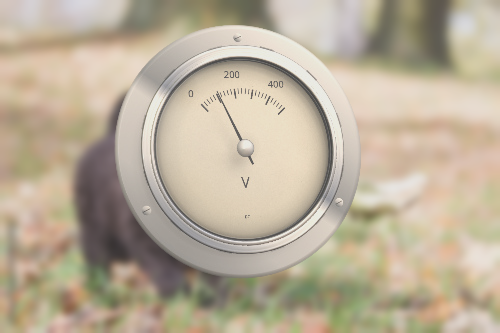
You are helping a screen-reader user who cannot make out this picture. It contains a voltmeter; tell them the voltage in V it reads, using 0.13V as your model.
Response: 100V
